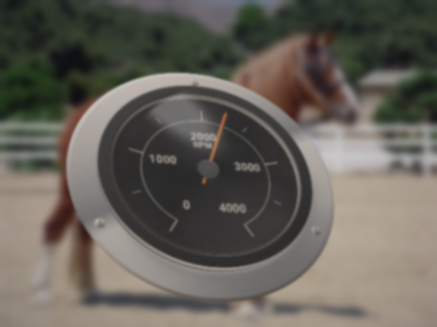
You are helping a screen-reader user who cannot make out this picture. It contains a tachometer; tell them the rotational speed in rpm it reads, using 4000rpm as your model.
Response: 2250rpm
